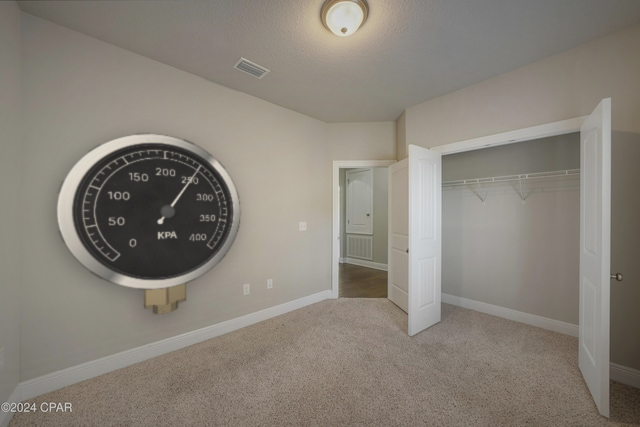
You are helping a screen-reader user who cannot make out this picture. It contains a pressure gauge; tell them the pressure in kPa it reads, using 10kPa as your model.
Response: 250kPa
